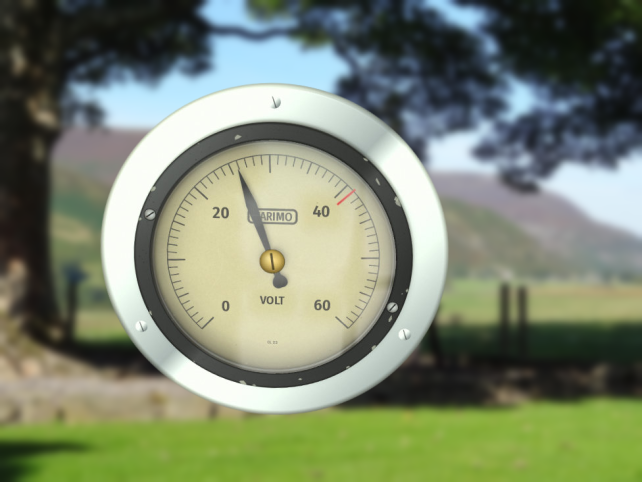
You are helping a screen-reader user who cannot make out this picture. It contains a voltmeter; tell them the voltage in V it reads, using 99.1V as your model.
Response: 26V
